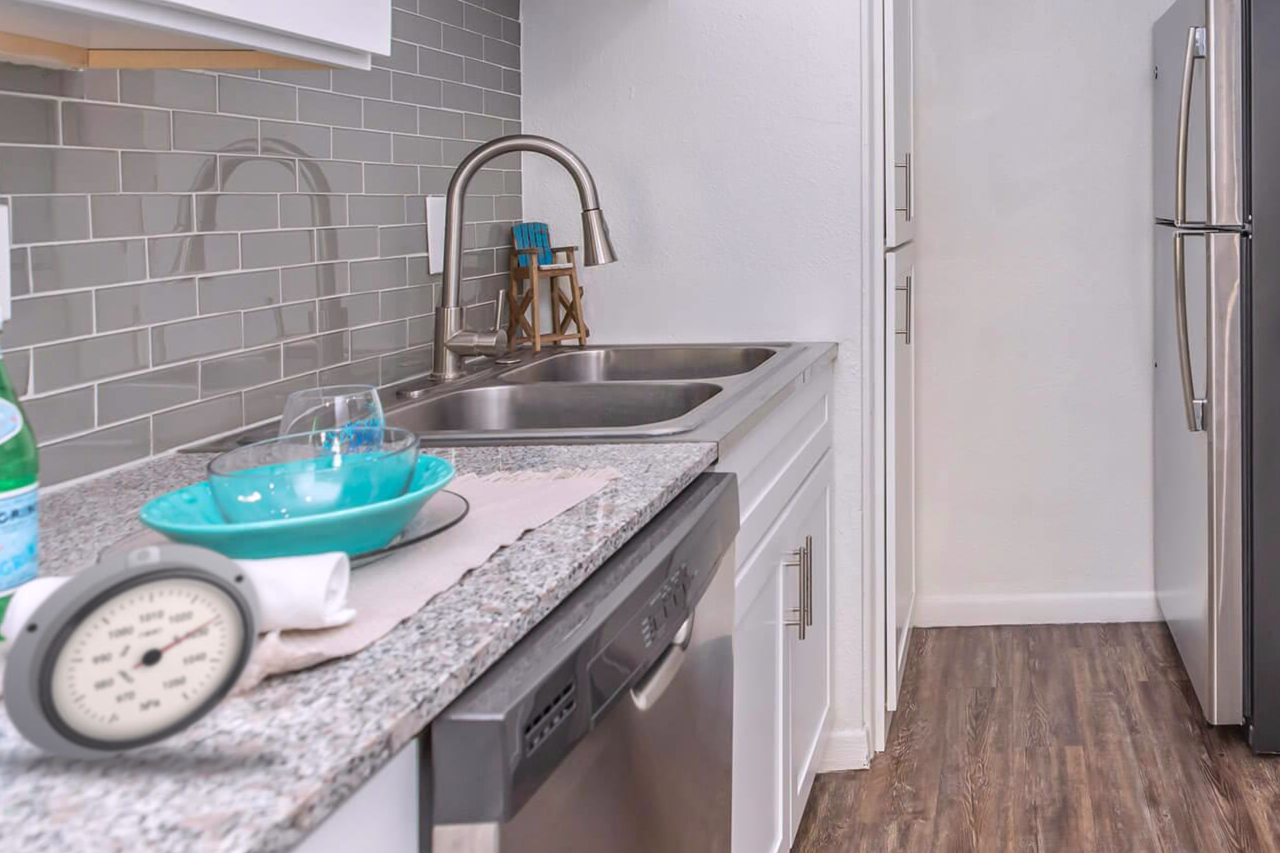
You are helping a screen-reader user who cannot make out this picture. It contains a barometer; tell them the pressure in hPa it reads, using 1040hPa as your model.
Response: 1028hPa
